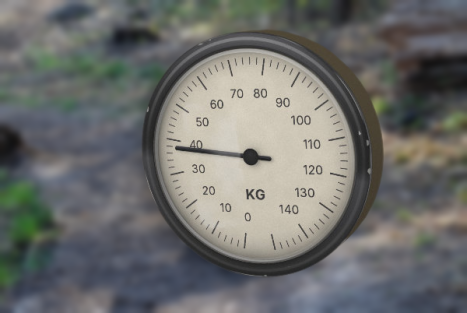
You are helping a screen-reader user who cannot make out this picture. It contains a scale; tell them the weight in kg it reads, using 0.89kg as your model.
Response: 38kg
